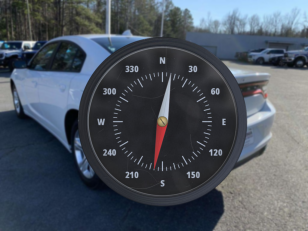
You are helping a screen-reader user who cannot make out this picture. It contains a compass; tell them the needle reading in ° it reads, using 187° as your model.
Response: 190°
